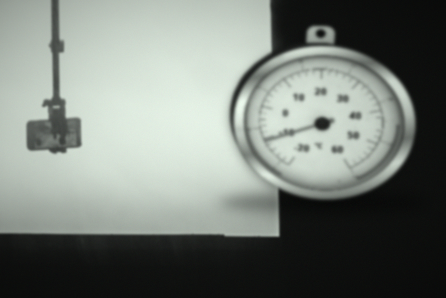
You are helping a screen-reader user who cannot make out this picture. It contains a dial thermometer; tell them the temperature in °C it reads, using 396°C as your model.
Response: -10°C
